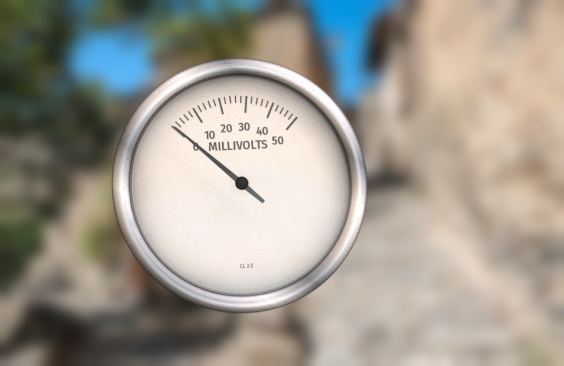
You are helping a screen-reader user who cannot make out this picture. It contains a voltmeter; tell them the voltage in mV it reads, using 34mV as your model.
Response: 0mV
